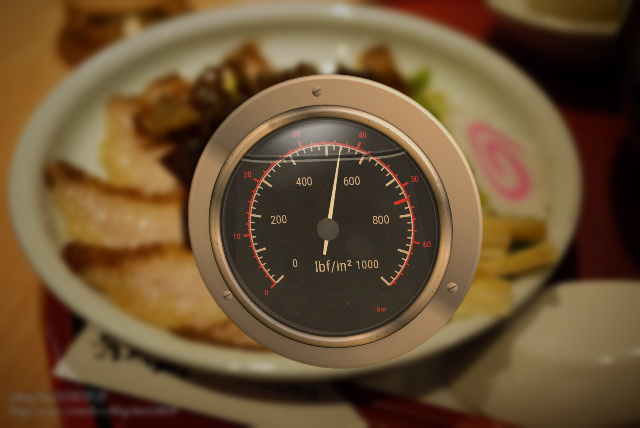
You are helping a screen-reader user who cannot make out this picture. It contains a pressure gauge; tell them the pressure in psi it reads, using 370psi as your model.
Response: 540psi
